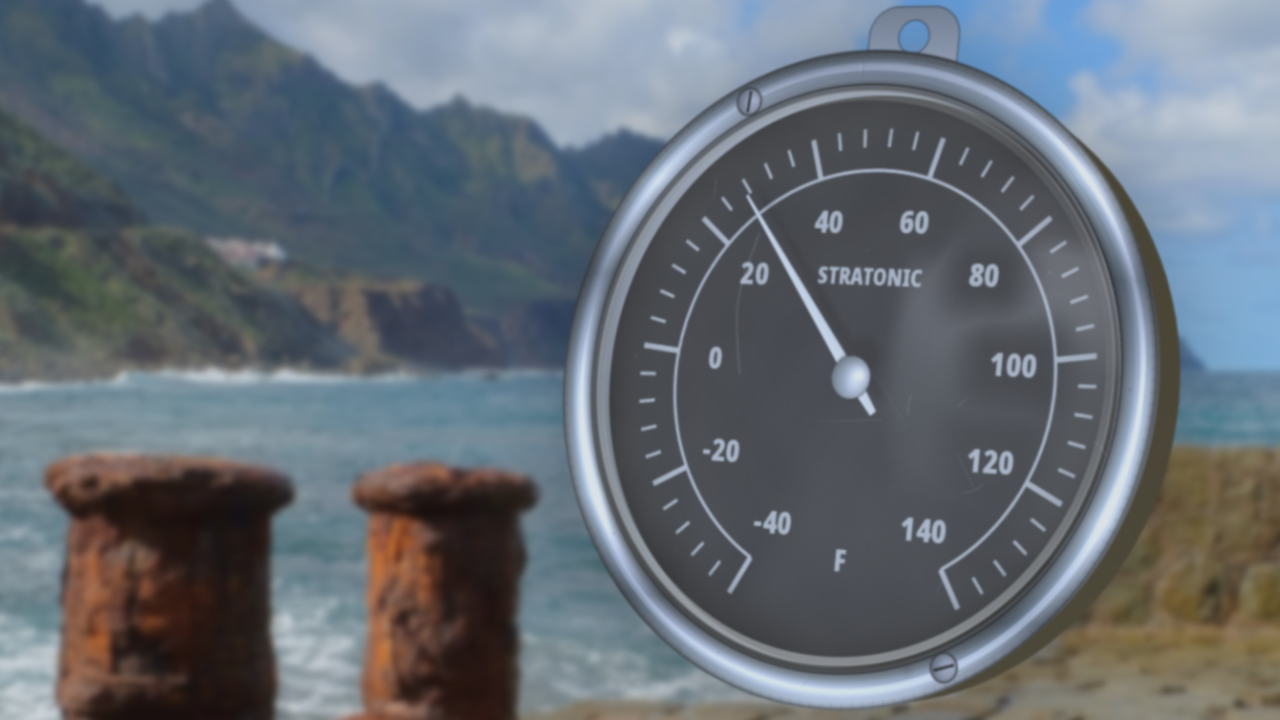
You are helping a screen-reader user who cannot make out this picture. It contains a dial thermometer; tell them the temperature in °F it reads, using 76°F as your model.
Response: 28°F
